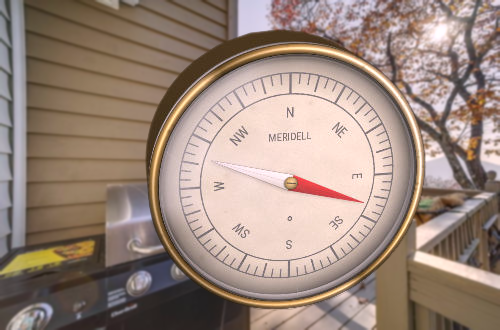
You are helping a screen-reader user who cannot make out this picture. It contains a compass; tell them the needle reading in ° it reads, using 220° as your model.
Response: 110°
